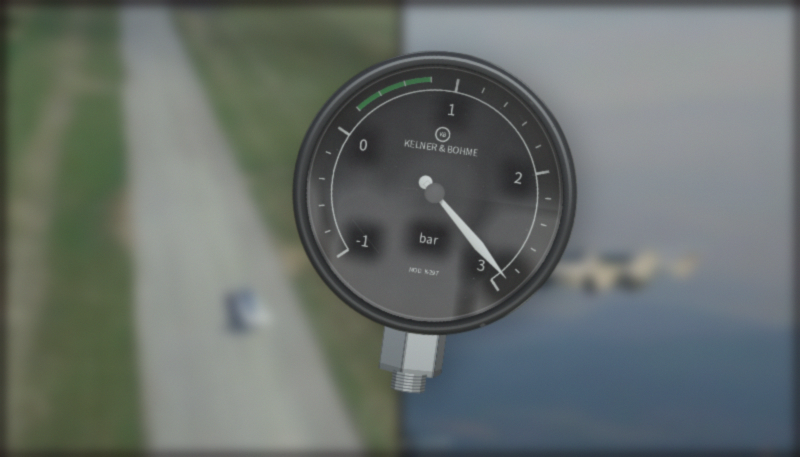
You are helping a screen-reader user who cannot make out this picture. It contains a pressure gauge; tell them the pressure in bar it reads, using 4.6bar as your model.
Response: 2.9bar
